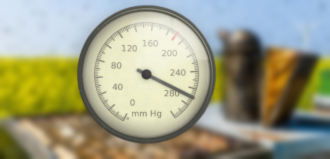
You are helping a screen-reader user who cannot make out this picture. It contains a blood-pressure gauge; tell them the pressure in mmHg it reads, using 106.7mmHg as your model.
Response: 270mmHg
